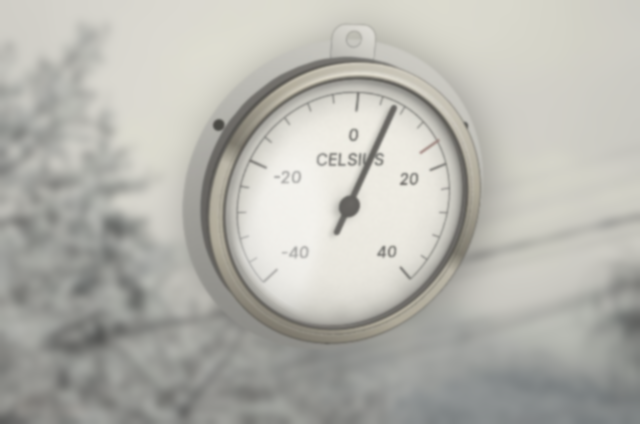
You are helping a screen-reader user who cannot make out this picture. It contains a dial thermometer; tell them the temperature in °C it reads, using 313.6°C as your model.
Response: 6°C
